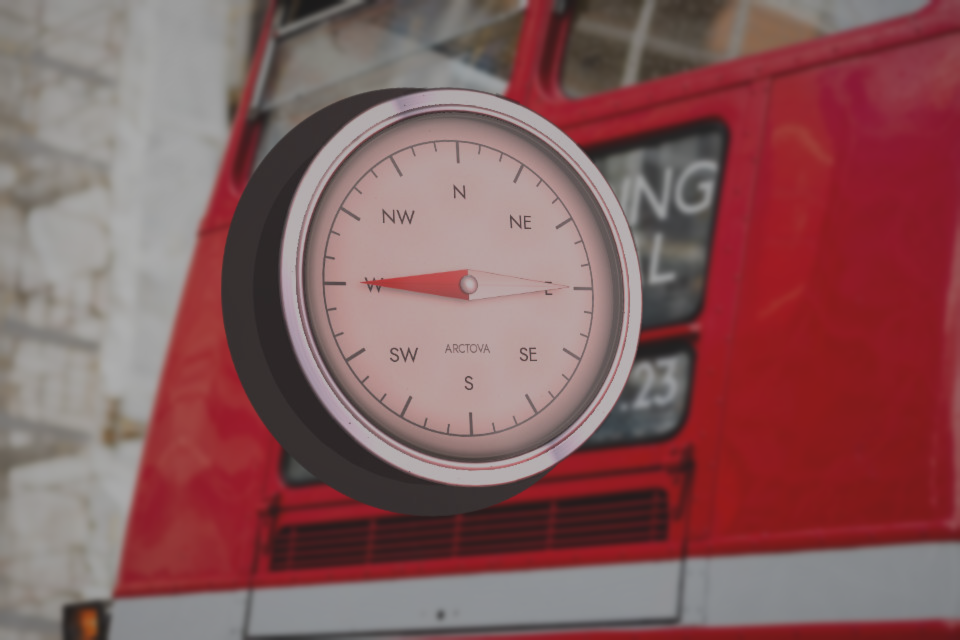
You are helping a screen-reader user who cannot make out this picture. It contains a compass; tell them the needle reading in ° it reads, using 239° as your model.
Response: 270°
